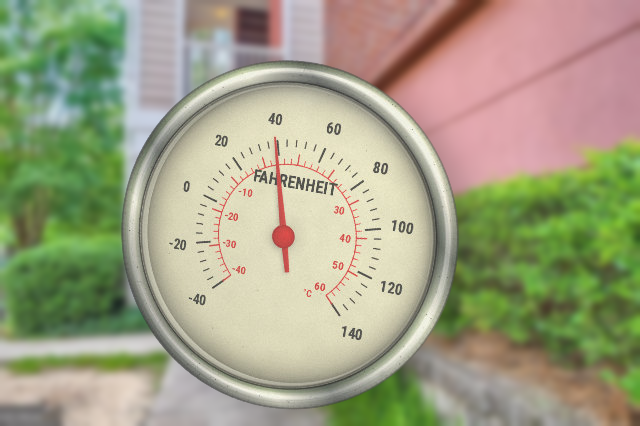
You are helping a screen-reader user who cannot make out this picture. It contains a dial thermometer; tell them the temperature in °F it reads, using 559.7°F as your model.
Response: 40°F
